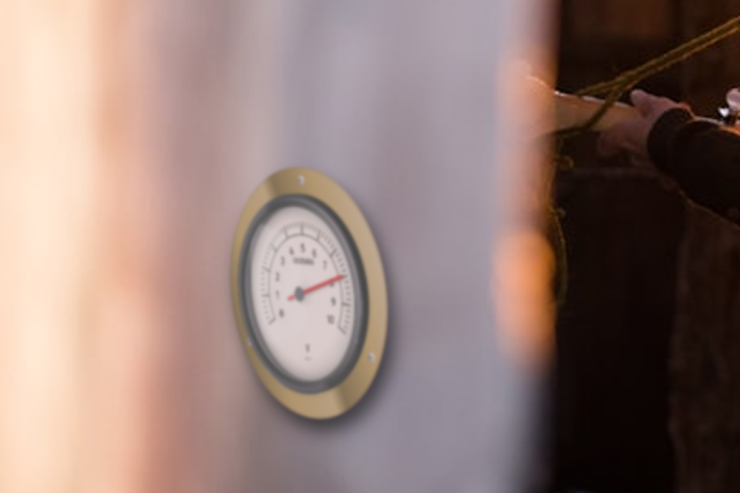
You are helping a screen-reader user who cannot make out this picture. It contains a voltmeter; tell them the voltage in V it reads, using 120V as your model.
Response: 8V
